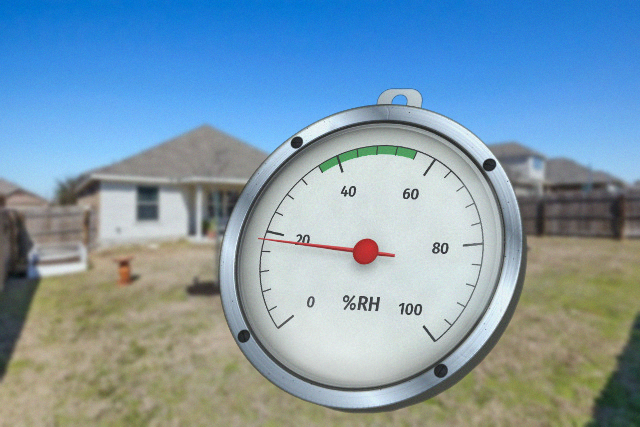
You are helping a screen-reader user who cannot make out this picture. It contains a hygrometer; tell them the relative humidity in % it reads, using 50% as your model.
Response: 18%
